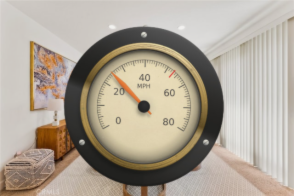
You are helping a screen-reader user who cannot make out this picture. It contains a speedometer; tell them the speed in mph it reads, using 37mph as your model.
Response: 25mph
